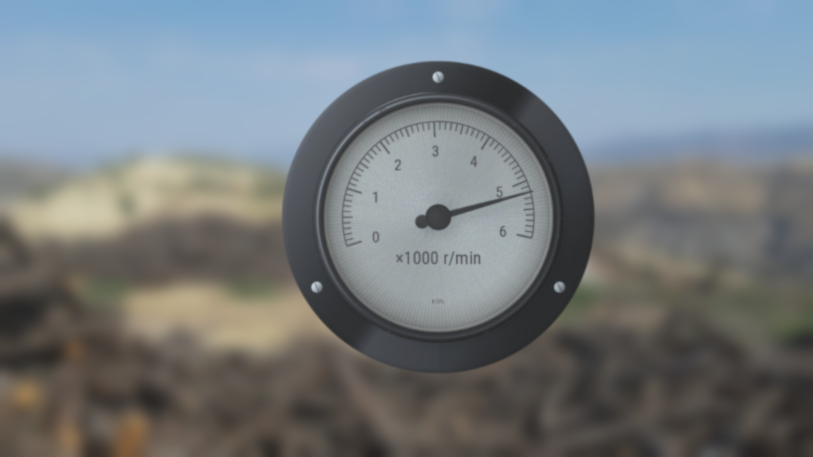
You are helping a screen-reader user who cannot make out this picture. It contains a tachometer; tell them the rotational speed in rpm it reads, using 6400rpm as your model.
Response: 5200rpm
